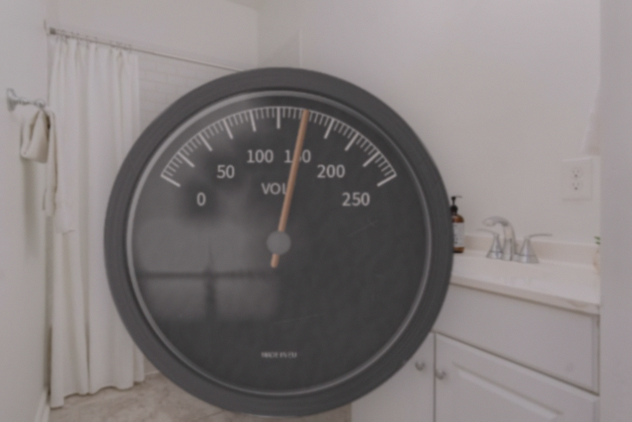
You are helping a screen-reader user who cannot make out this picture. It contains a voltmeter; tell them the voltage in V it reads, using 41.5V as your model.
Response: 150V
